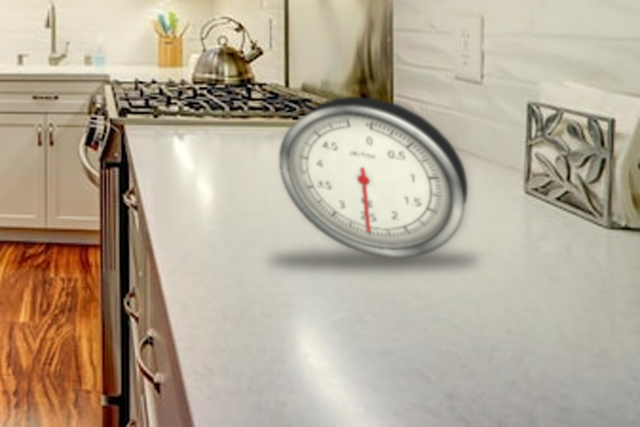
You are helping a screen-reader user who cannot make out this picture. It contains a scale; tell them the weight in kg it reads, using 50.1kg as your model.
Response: 2.5kg
